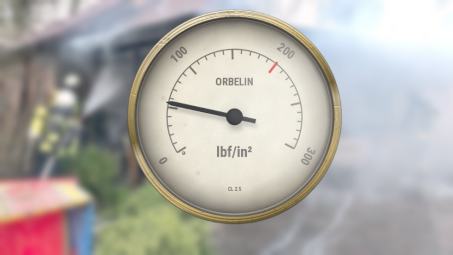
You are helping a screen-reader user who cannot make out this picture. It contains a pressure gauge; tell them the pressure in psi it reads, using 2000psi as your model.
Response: 55psi
